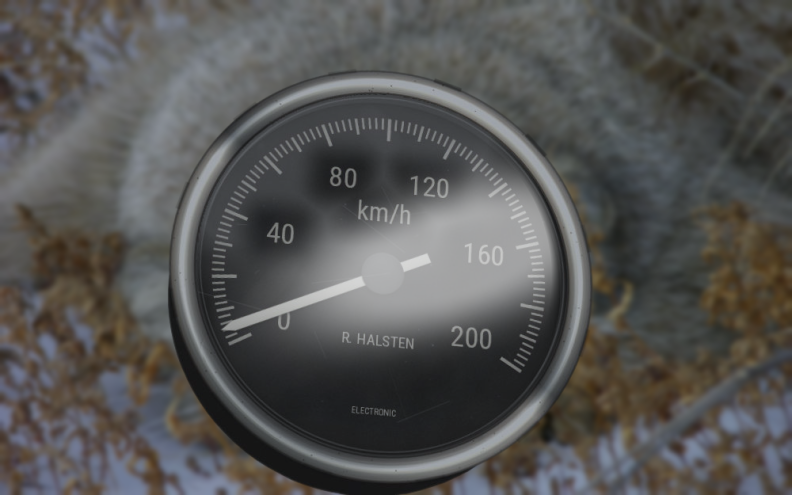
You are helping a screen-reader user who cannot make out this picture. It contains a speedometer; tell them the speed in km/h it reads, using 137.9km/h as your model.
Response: 4km/h
